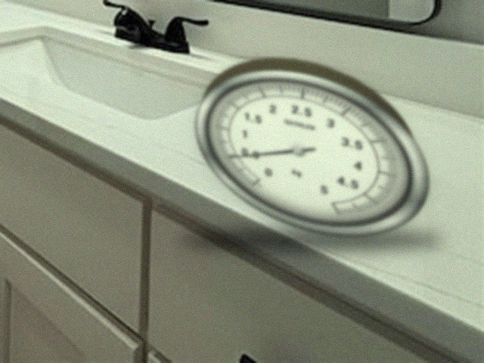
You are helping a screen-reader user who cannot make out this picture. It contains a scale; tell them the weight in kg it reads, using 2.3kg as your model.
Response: 0.5kg
